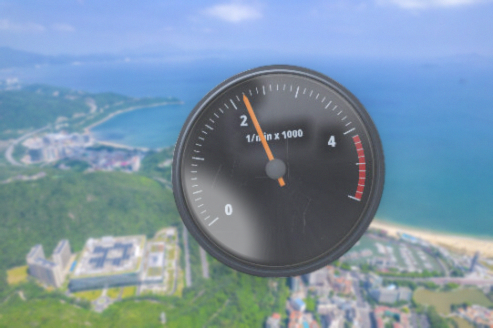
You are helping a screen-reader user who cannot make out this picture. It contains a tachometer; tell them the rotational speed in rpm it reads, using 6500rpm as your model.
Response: 2200rpm
